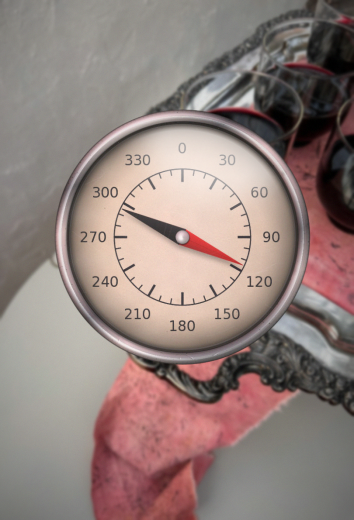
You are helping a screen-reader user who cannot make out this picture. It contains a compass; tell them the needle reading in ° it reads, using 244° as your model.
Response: 115°
